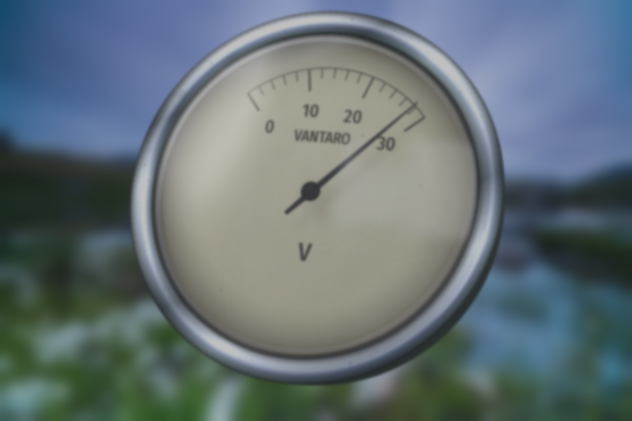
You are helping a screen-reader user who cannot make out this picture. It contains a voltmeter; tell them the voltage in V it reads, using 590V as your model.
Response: 28V
